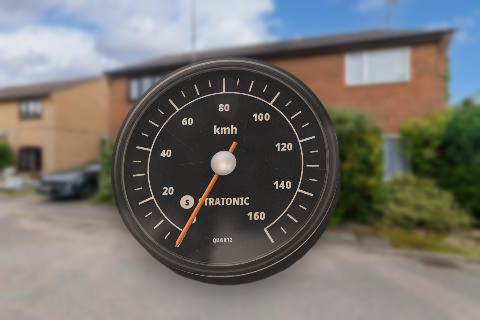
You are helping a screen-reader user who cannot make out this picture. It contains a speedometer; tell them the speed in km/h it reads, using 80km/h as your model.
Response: 0km/h
